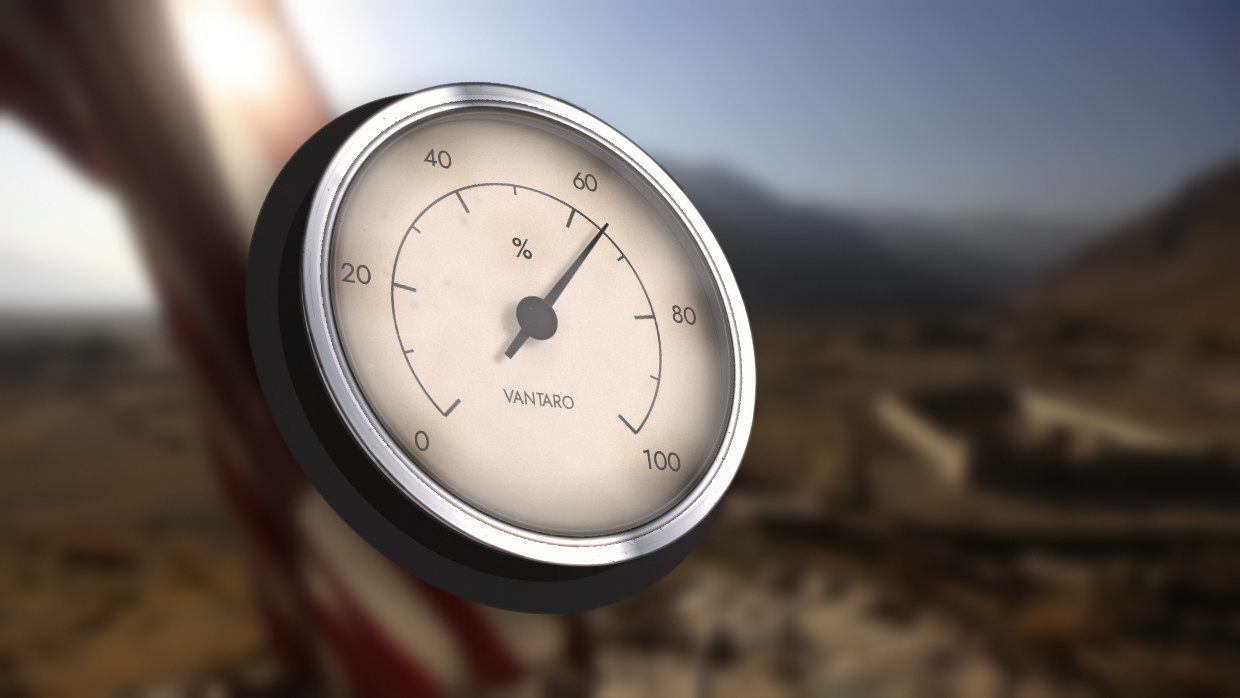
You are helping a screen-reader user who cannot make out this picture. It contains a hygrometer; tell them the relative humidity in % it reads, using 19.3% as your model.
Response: 65%
